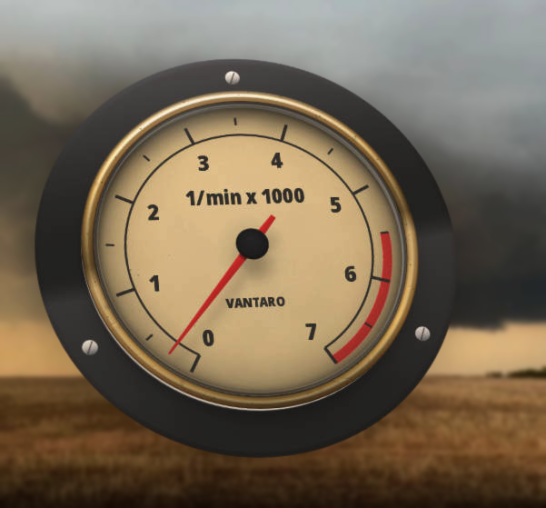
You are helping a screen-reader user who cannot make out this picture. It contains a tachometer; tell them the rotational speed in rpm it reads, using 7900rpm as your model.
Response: 250rpm
